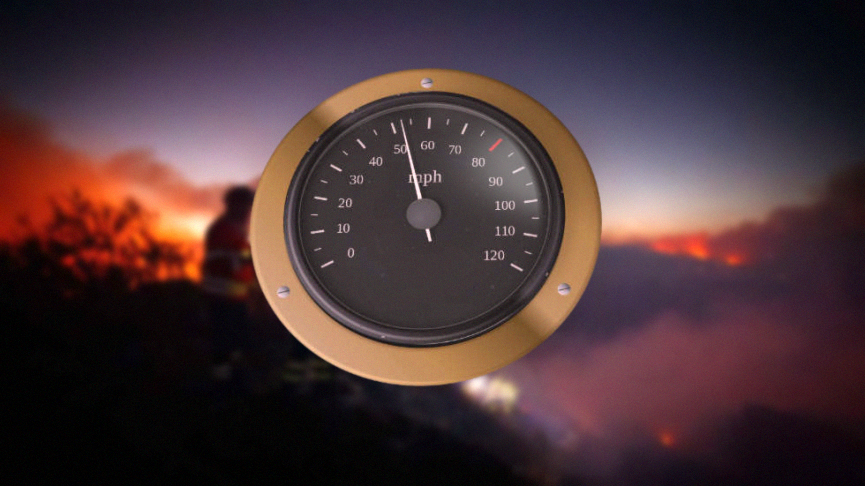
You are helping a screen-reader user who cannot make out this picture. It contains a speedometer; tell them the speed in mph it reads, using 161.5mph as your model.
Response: 52.5mph
